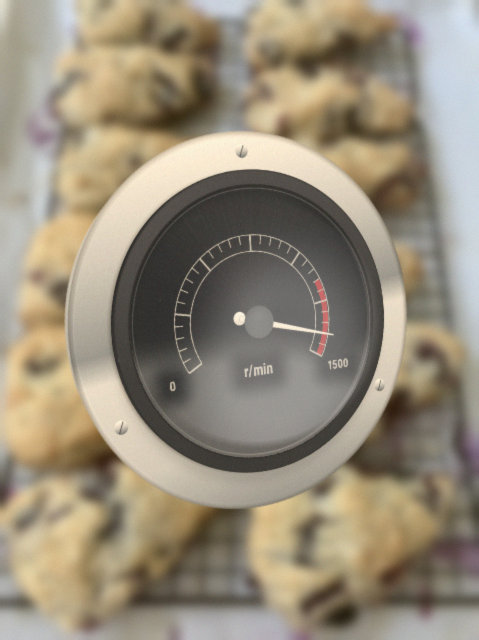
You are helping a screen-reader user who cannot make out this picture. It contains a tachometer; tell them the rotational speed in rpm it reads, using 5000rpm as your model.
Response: 1400rpm
